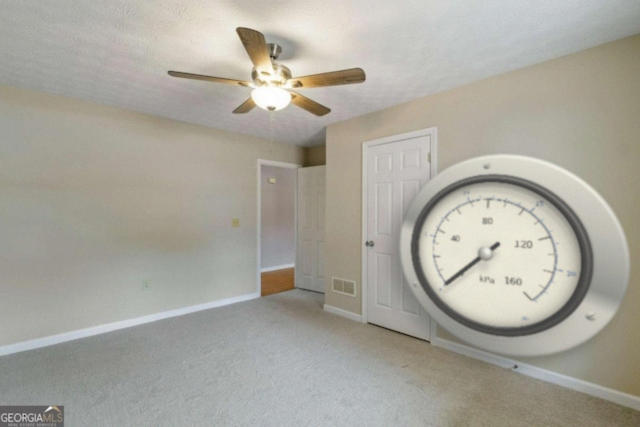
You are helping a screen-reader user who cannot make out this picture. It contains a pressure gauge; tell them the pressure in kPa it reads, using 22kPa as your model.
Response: 0kPa
